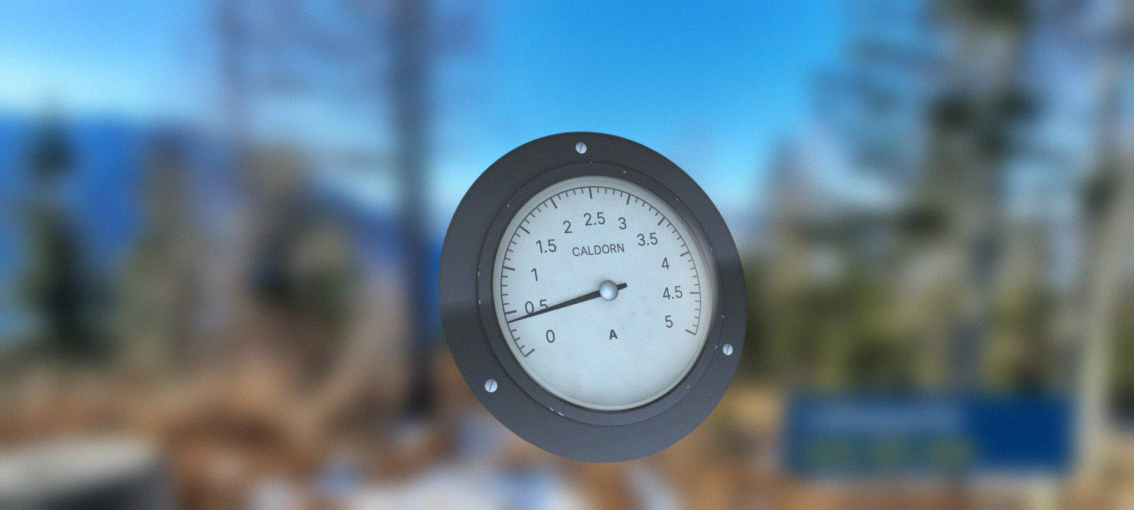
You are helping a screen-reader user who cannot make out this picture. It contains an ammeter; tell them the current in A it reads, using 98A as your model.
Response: 0.4A
